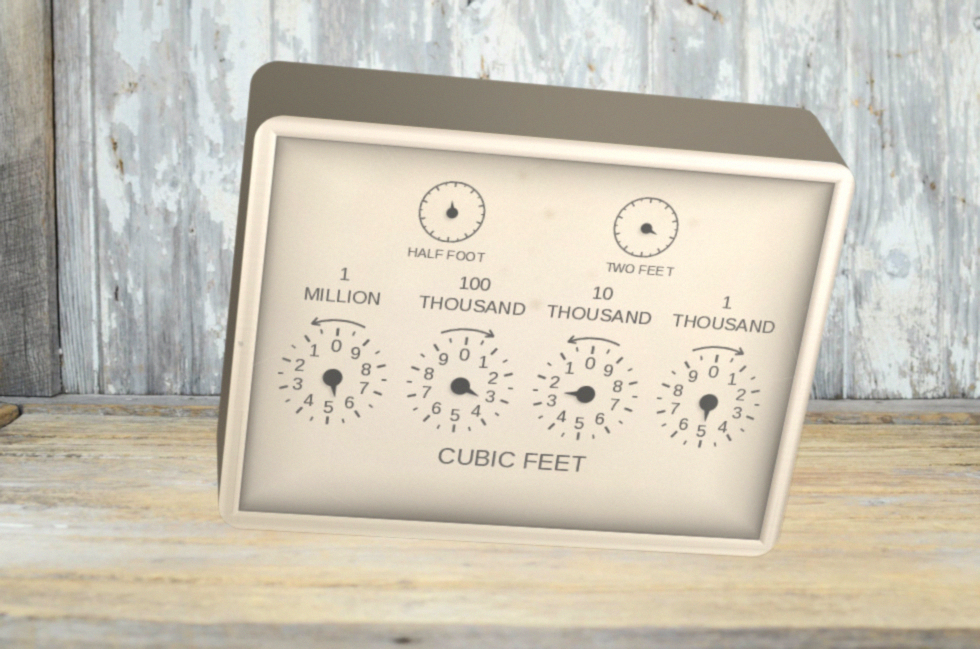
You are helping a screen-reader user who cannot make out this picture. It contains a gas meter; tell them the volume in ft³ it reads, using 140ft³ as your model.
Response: 532500ft³
